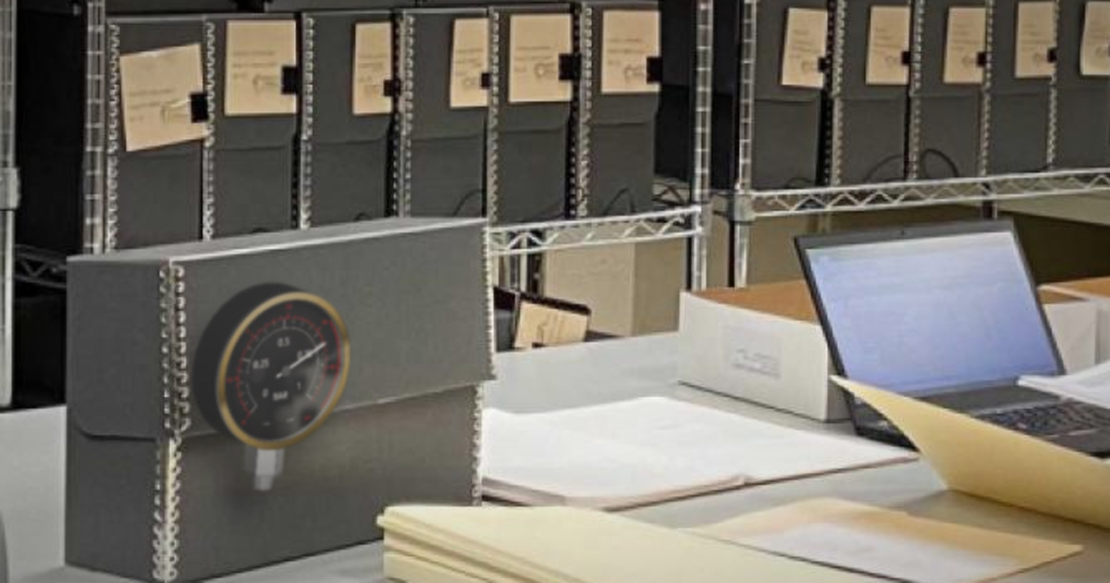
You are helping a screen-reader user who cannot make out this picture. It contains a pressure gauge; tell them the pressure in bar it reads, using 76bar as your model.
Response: 0.75bar
